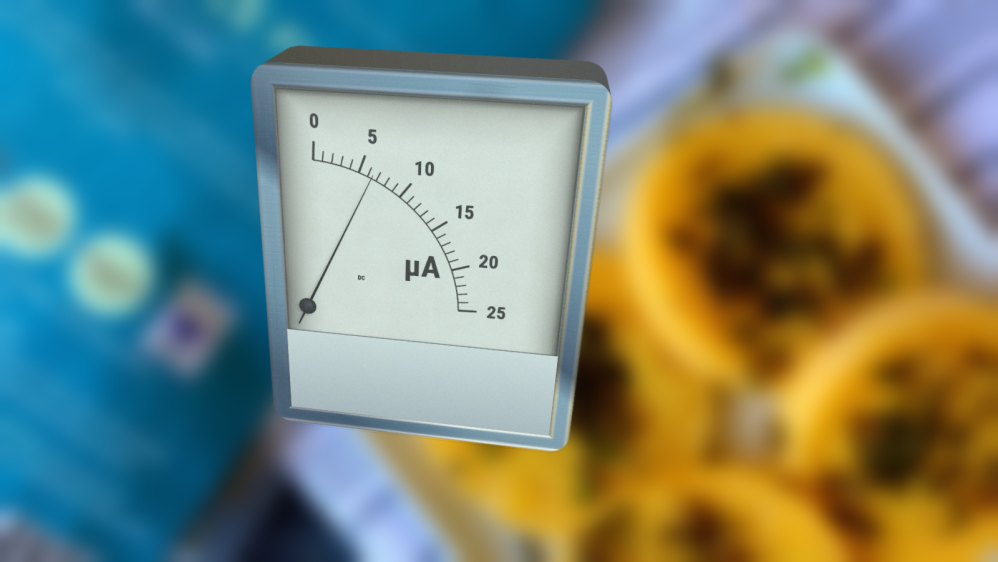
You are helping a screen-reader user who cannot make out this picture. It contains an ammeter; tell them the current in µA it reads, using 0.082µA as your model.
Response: 6.5µA
